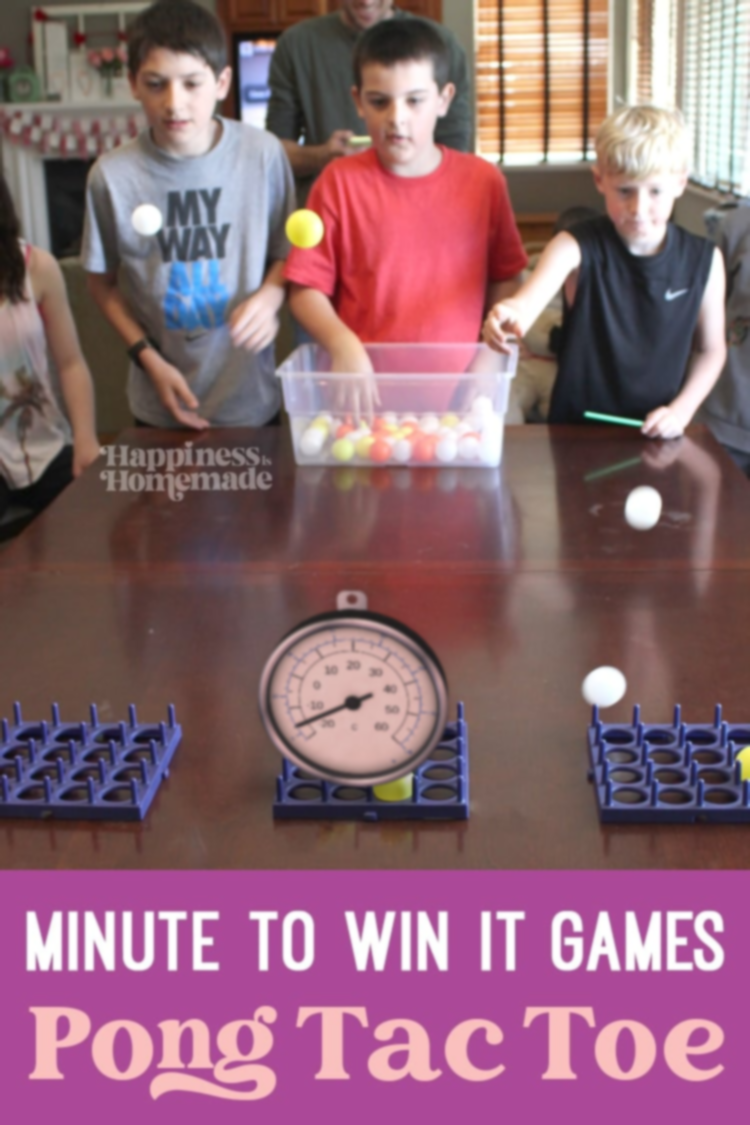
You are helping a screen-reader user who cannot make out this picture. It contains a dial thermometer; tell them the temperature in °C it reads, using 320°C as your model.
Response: -15°C
